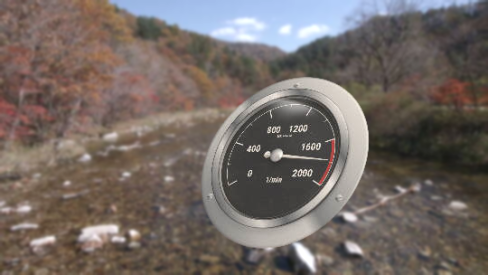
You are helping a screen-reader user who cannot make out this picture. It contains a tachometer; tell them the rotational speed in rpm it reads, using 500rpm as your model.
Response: 1800rpm
